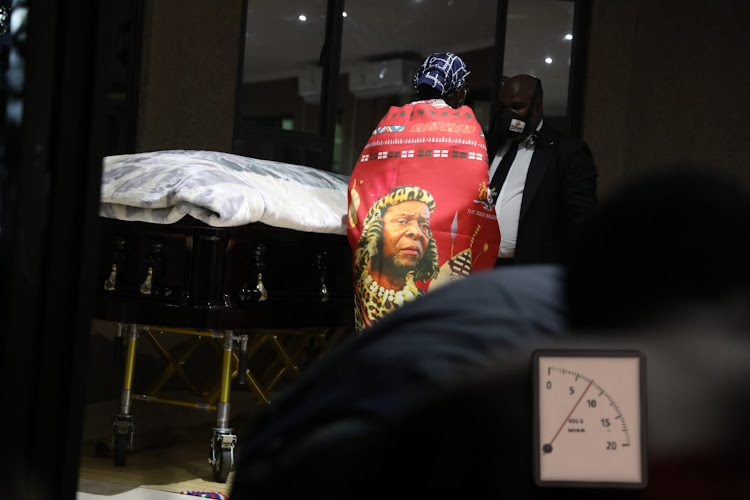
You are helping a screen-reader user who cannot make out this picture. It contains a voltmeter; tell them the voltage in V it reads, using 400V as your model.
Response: 7.5V
